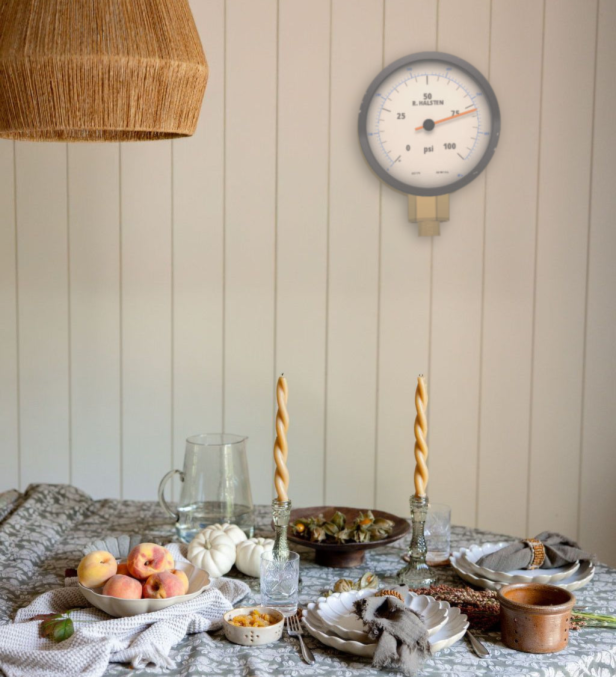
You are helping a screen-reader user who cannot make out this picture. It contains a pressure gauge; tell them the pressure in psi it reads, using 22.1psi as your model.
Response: 77.5psi
